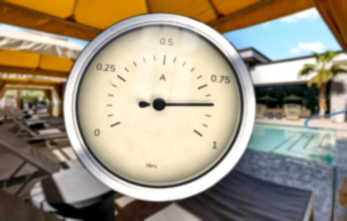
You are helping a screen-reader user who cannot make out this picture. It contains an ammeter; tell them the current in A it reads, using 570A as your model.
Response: 0.85A
